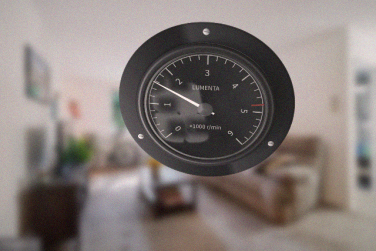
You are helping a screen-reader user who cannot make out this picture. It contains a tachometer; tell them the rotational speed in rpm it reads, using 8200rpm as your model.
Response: 1600rpm
